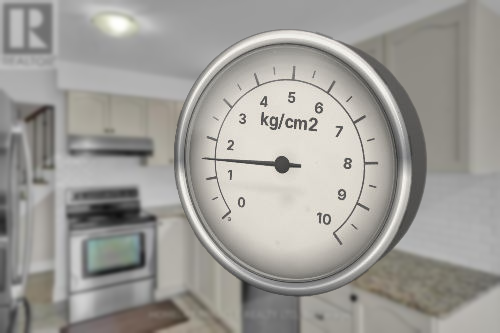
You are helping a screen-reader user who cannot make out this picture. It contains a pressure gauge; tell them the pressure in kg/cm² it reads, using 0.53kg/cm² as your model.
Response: 1.5kg/cm²
